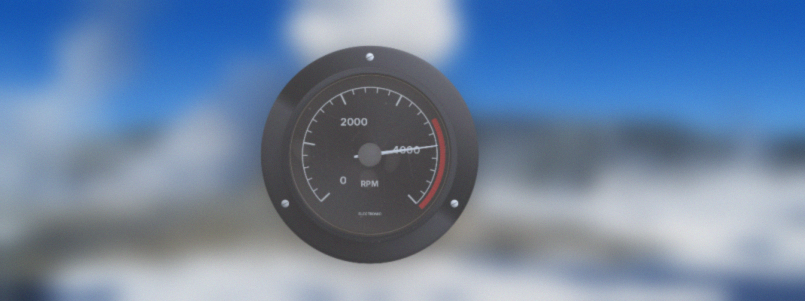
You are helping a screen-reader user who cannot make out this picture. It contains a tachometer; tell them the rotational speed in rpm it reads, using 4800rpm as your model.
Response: 4000rpm
